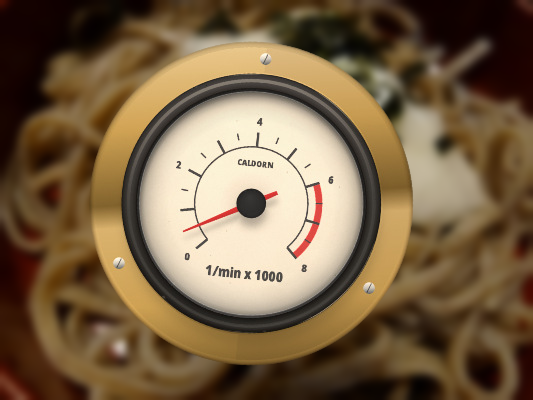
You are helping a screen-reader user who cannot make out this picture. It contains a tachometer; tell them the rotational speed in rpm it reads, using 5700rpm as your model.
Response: 500rpm
